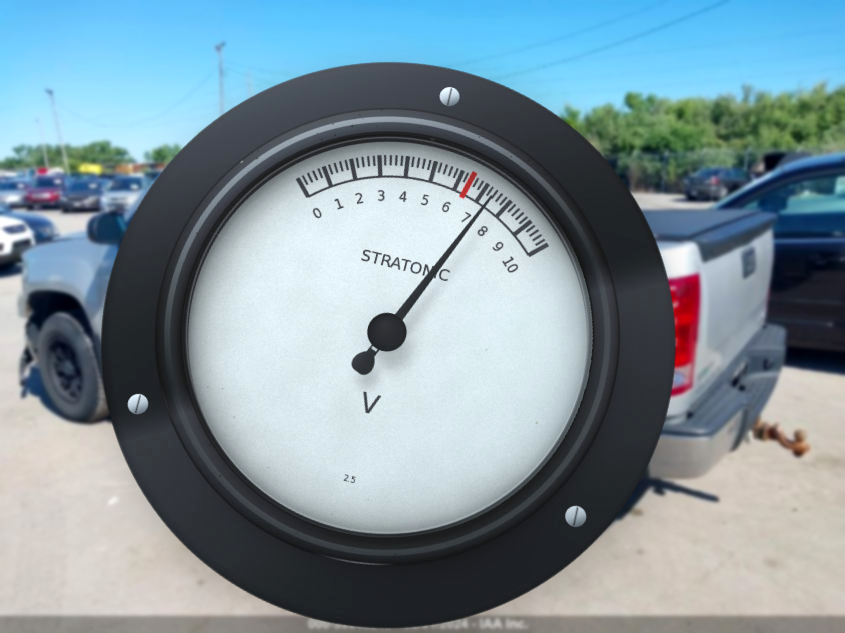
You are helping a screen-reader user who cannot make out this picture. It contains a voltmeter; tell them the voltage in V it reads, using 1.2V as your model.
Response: 7.4V
